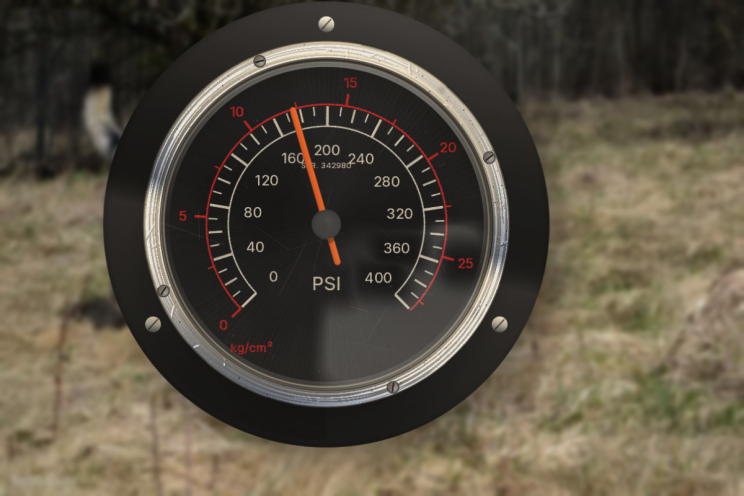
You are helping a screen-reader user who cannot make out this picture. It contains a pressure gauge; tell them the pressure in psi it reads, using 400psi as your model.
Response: 175psi
